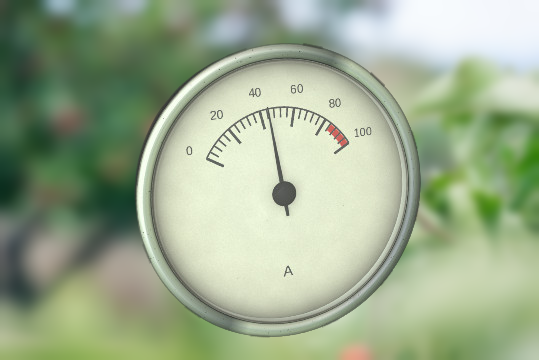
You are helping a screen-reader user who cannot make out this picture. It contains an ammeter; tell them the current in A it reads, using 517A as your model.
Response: 44A
